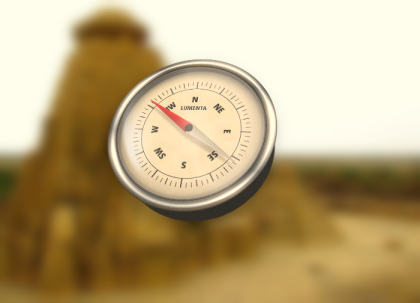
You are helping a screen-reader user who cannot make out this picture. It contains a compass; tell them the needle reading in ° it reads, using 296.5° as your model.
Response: 305°
